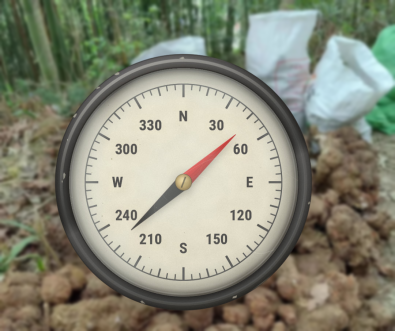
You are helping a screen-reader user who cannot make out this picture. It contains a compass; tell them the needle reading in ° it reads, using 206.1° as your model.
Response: 47.5°
